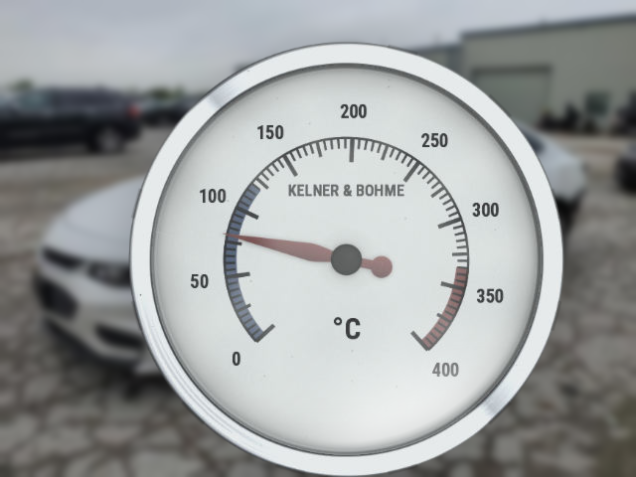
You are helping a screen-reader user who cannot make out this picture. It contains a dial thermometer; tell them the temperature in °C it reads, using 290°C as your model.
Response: 80°C
